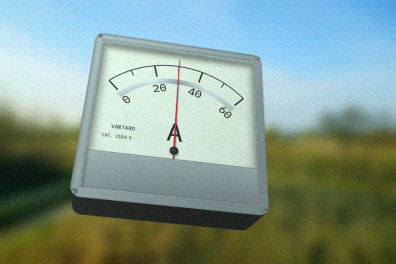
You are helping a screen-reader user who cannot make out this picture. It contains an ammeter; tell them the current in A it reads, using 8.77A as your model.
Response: 30A
